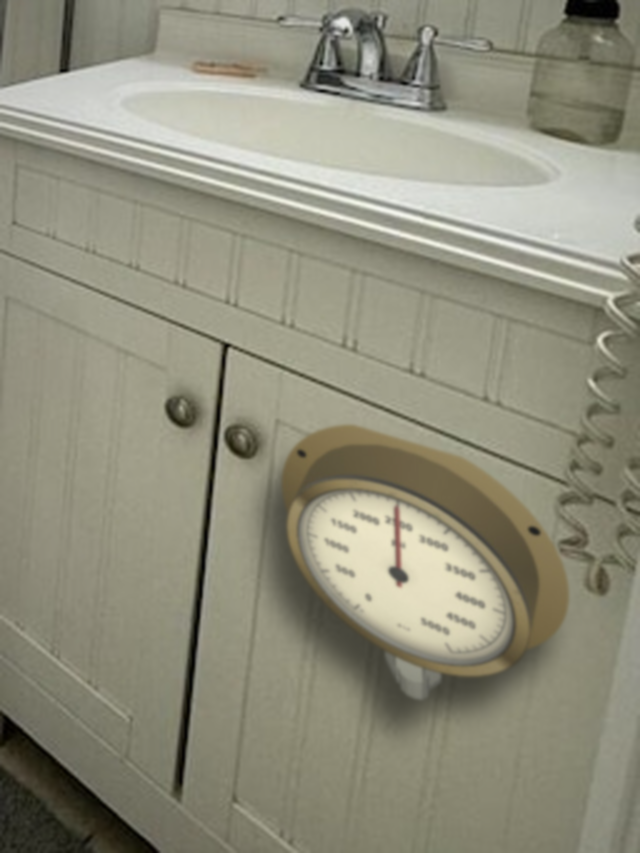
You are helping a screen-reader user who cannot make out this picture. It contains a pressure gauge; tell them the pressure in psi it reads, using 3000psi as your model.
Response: 2500psi
